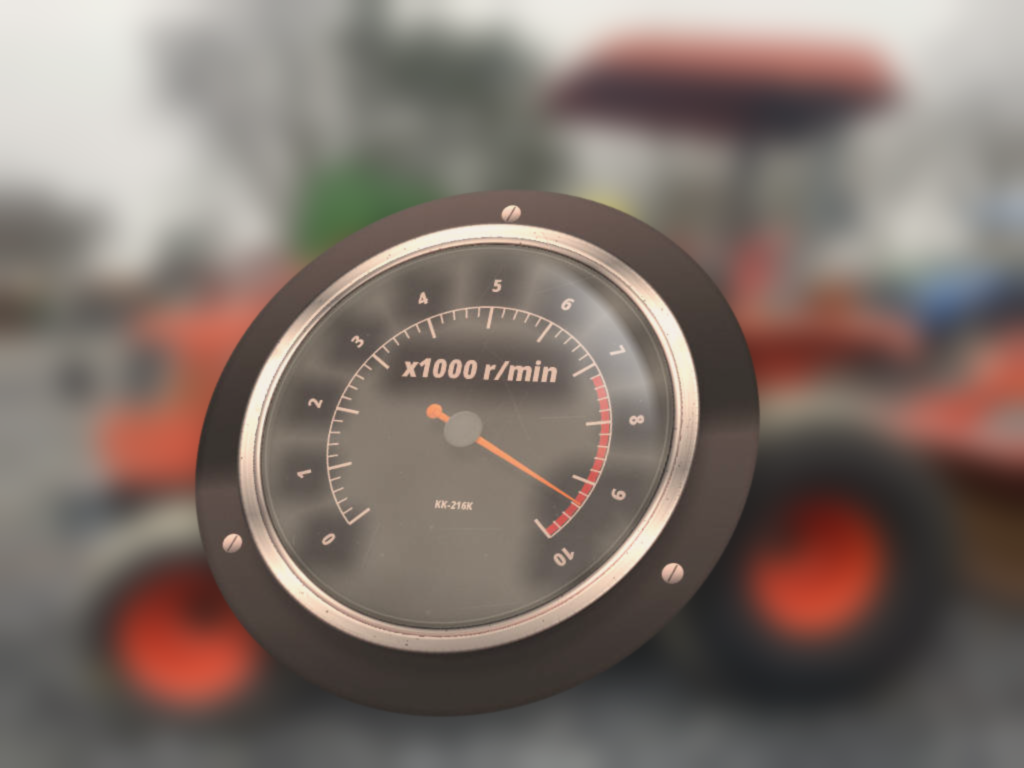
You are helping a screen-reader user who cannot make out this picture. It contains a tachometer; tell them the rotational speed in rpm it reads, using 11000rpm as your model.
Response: 9400rpm
